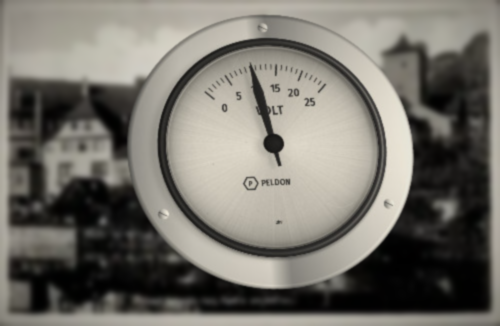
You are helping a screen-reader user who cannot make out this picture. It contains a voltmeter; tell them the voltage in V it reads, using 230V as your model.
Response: 10V
